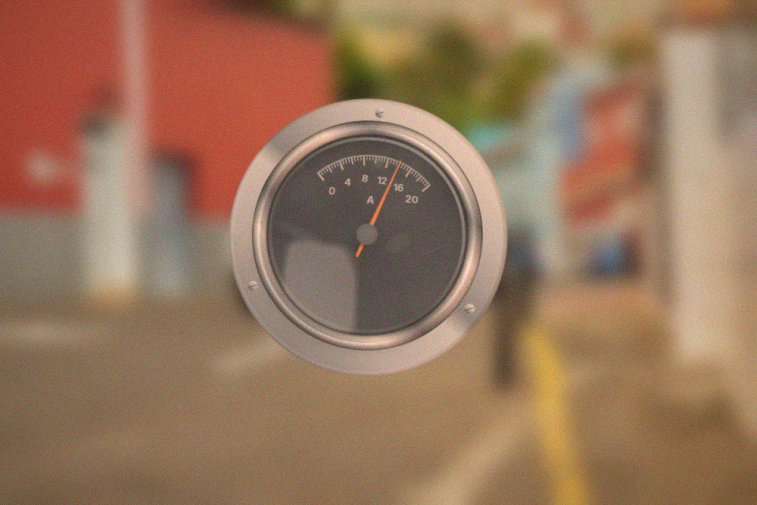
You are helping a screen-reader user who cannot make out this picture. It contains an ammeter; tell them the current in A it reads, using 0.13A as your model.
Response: 14A
